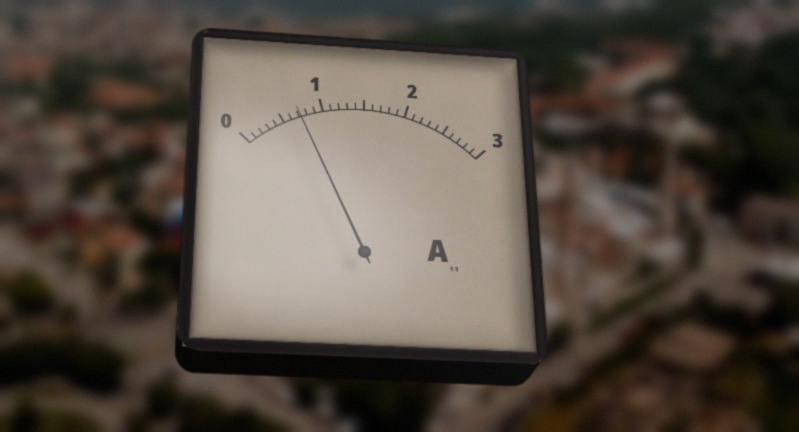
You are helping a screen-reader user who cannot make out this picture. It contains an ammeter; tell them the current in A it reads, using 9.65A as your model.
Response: 0.7A
